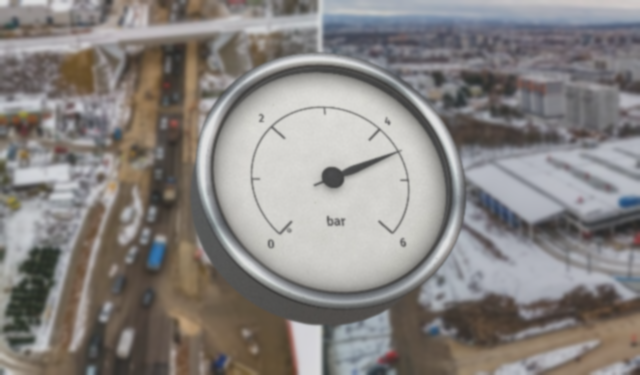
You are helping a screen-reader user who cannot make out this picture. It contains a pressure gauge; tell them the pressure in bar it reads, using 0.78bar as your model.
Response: 4.5bar
